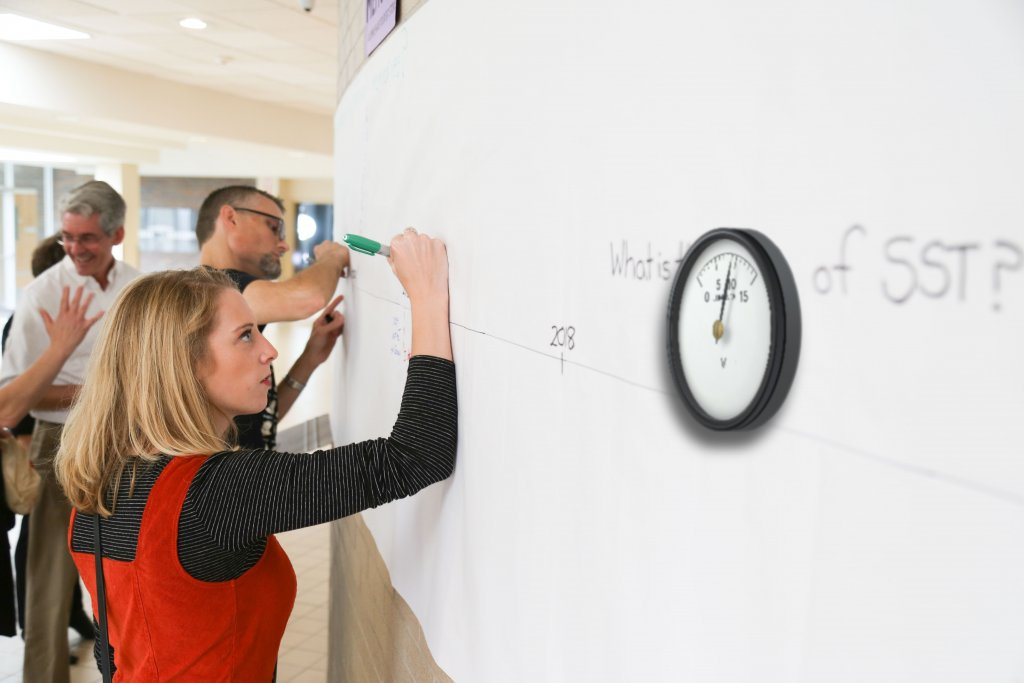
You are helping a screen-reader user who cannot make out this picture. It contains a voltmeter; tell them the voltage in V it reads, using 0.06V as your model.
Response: 10V
